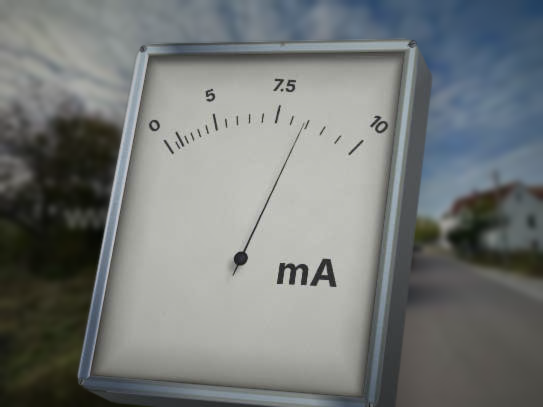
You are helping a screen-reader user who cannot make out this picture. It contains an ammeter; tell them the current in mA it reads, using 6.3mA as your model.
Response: 8.5mA
